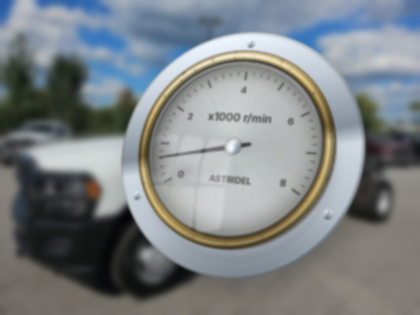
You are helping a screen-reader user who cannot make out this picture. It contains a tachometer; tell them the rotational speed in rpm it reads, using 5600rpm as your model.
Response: 600rpm
